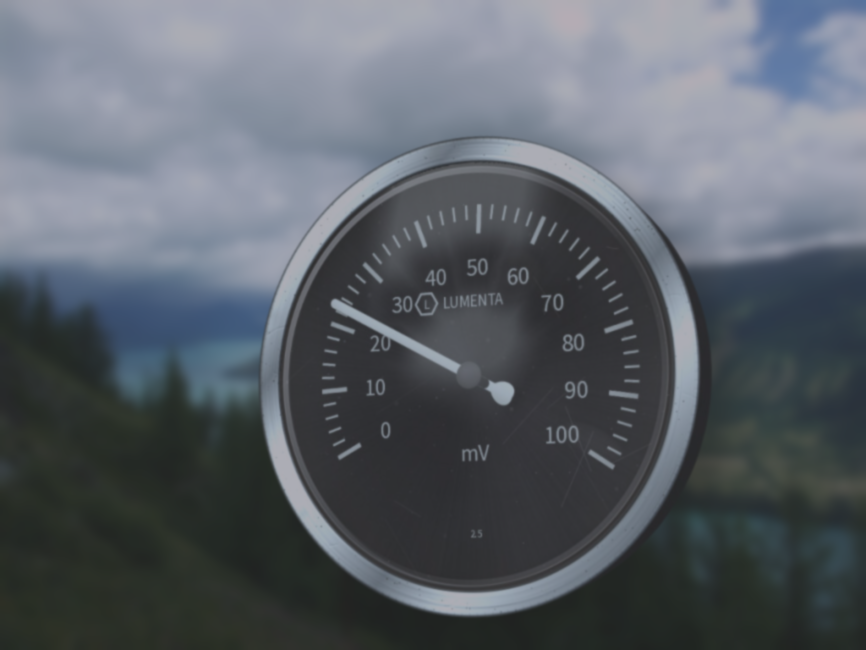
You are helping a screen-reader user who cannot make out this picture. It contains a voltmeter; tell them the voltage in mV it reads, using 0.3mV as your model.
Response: 23mV
